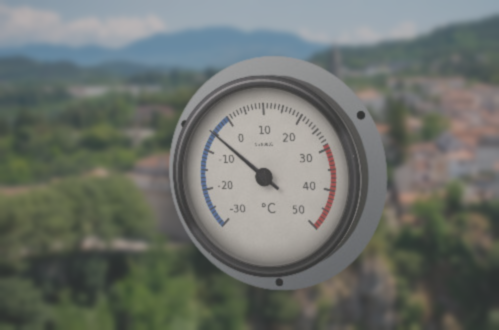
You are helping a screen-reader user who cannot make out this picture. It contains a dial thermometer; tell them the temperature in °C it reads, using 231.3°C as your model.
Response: -5°C
